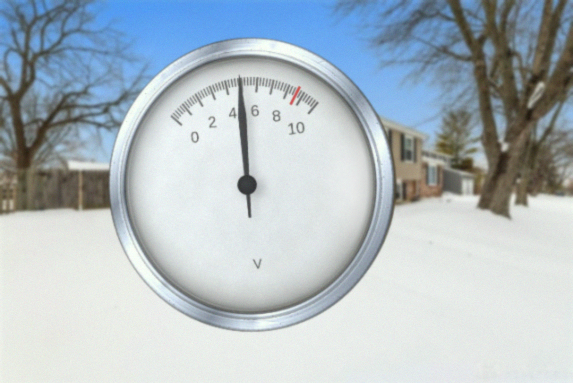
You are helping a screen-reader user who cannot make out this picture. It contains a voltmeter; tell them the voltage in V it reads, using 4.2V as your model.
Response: 5V
